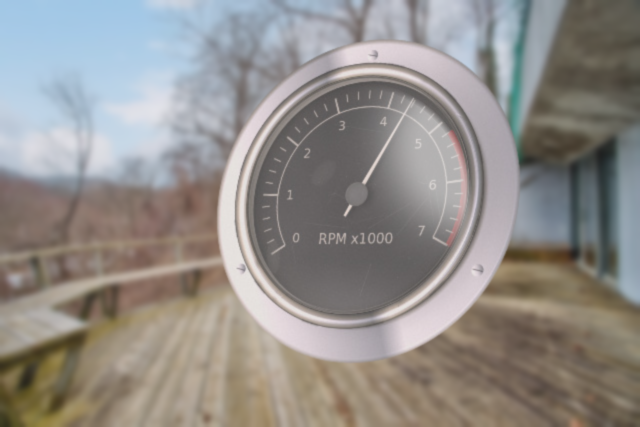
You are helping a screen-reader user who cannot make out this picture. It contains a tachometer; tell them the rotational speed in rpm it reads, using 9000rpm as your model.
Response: 4400rpm
